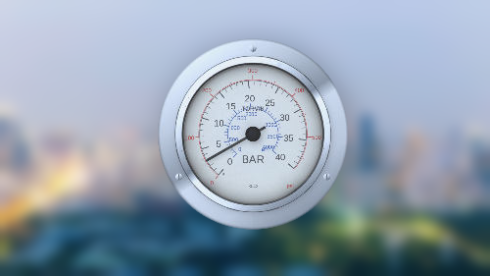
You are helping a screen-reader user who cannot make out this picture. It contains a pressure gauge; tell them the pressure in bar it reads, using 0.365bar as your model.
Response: 3bar
